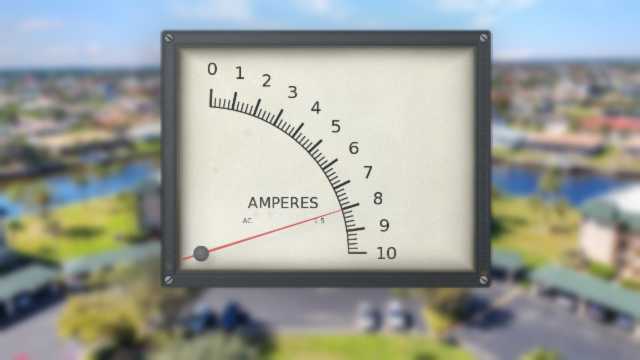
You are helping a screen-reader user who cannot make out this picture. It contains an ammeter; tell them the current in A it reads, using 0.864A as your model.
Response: 8A
